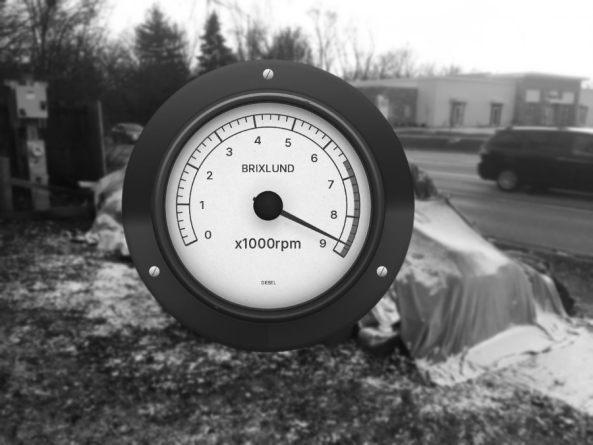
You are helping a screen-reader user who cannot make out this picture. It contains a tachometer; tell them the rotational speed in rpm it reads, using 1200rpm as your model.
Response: 8700rpm
